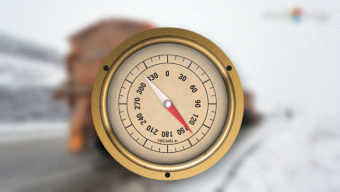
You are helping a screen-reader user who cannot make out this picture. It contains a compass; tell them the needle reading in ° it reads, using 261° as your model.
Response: 140°
